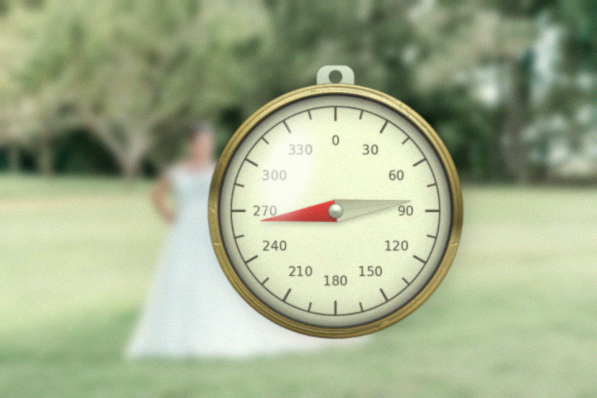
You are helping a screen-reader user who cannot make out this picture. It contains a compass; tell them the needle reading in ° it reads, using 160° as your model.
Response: 262.5°
